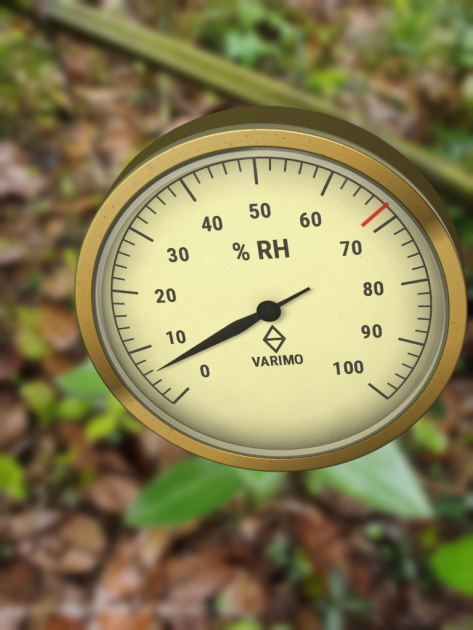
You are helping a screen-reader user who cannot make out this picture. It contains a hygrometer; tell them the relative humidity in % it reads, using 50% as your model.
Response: 6%
